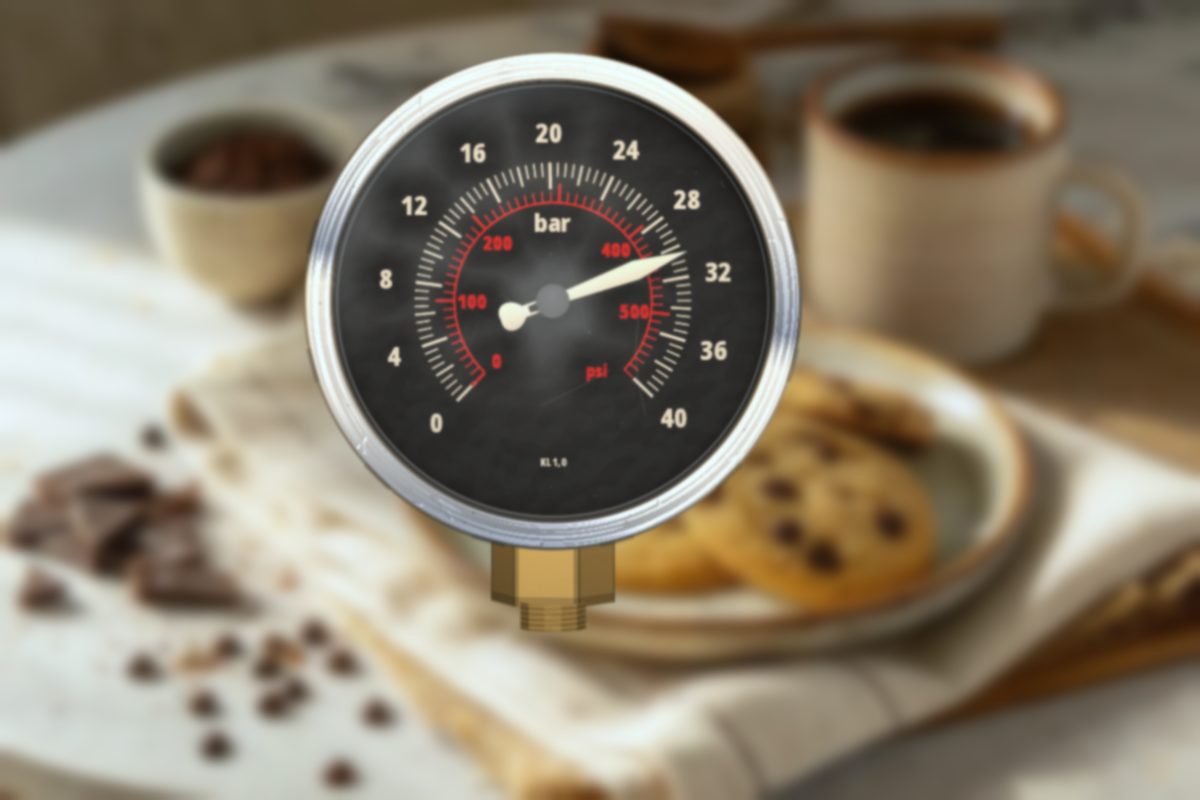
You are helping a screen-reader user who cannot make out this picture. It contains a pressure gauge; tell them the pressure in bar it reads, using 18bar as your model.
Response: 30.5bar
